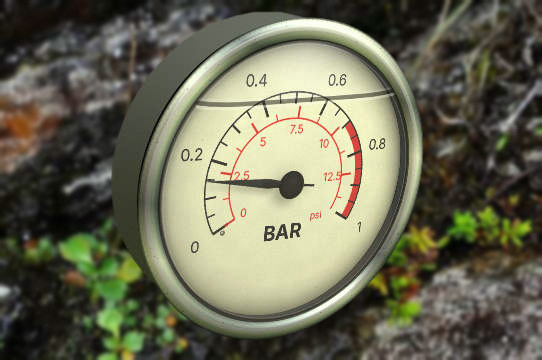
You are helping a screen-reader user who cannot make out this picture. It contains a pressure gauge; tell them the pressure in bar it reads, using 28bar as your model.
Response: 0.15bar
